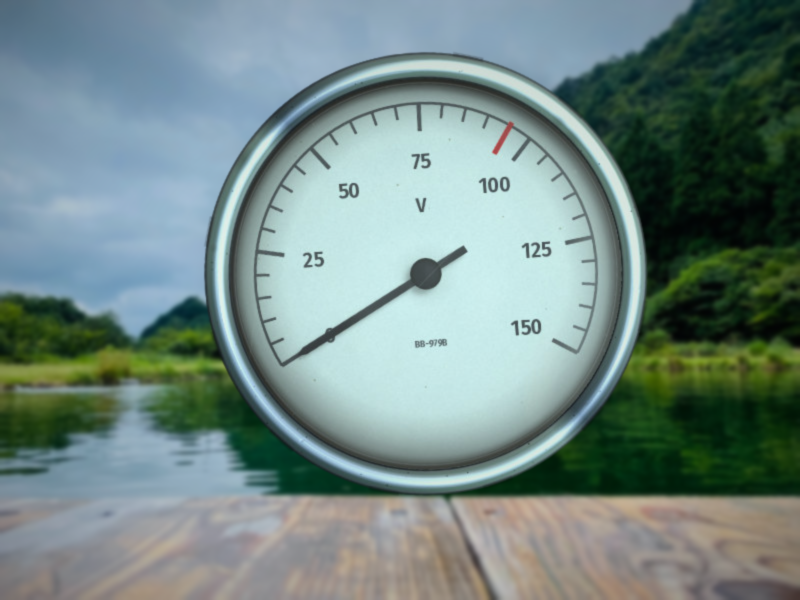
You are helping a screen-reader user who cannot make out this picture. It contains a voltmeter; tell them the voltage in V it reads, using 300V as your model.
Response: 0V
